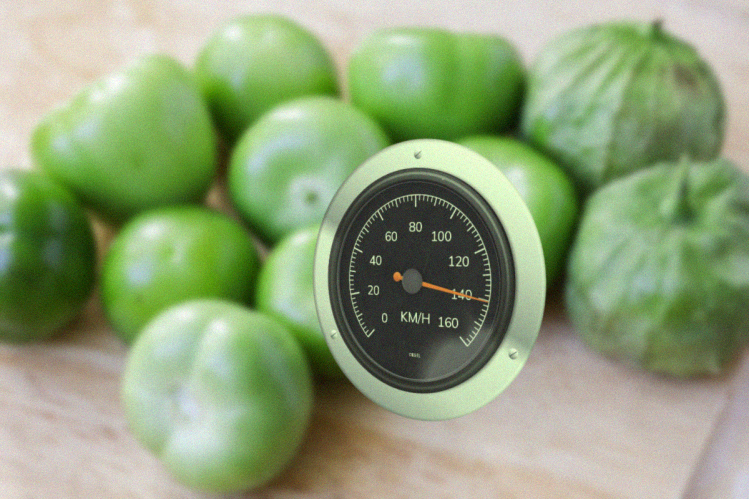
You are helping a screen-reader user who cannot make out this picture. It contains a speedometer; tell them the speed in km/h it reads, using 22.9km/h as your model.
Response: 140km/h
